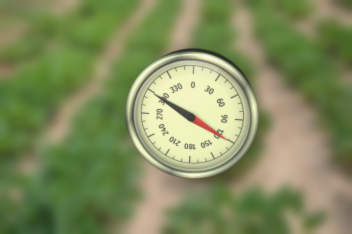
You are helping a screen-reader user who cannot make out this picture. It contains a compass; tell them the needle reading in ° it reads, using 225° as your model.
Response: 120°
